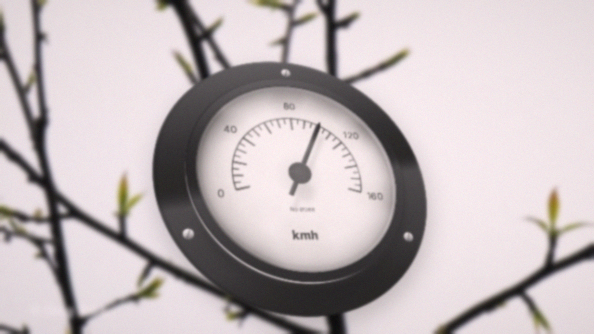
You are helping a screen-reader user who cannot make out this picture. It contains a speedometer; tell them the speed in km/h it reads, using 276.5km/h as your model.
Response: 100km/h
